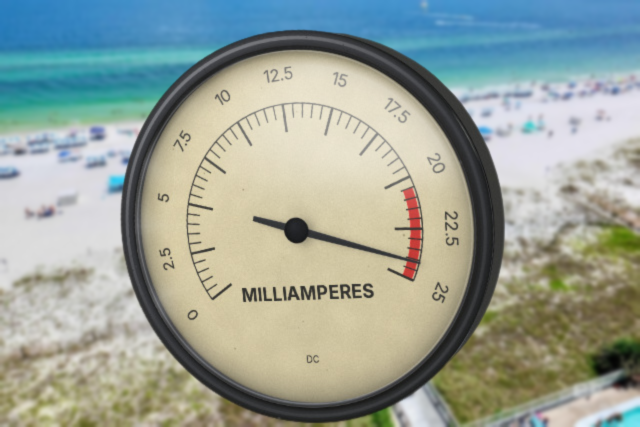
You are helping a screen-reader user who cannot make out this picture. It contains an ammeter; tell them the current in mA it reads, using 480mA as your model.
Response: 24mA
